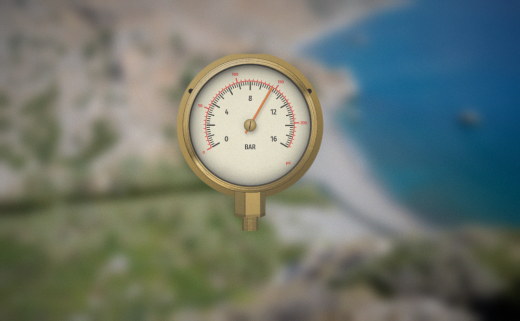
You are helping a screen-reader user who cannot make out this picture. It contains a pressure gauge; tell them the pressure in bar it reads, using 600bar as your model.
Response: 10bar
